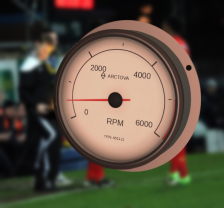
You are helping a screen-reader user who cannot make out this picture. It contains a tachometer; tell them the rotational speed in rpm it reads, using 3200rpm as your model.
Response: 500rpm
